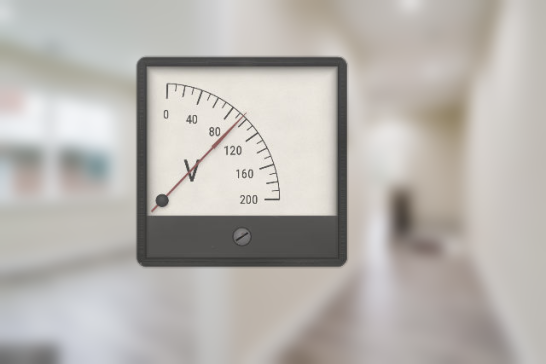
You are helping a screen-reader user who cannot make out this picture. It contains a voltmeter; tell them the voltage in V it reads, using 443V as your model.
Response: 95V
